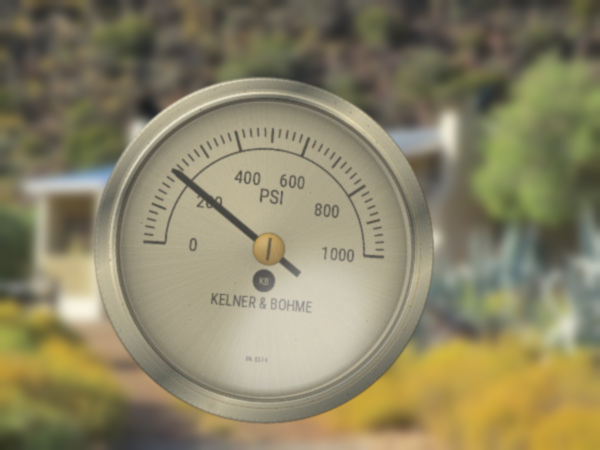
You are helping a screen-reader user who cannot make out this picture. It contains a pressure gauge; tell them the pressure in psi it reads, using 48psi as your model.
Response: 200psi
